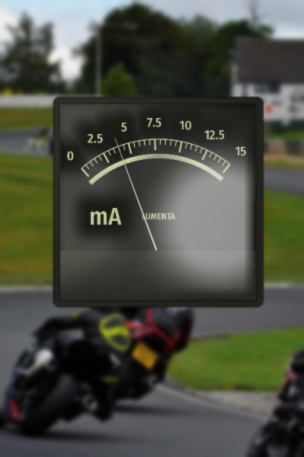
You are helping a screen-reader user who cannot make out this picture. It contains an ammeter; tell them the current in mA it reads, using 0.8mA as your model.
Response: 4mA
